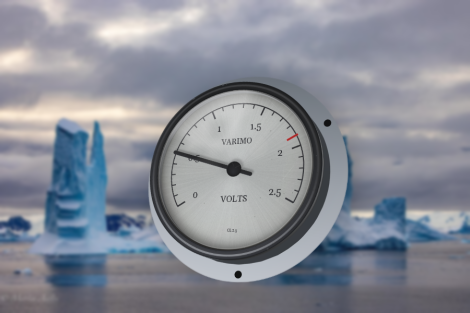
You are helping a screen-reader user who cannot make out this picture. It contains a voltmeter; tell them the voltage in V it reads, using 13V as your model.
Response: 0.5V
